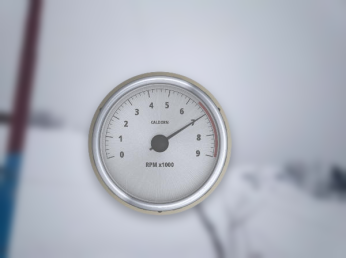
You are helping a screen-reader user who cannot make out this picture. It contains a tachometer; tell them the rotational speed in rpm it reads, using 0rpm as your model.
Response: 7000rpm
